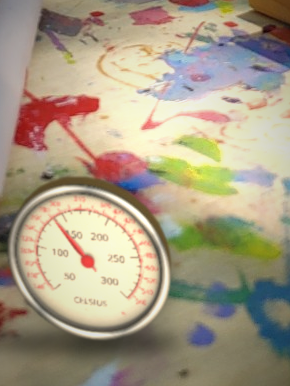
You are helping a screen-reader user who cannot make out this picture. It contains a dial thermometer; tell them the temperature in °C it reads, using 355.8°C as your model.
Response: 140°C
